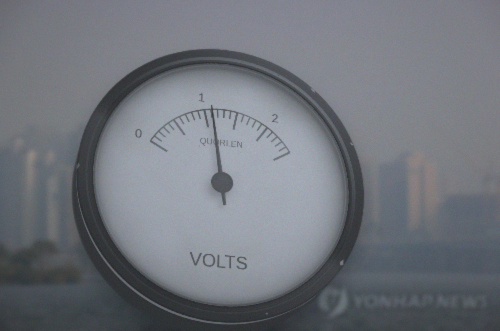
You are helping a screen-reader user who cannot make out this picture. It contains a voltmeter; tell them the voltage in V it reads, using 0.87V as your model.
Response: 1.1V
